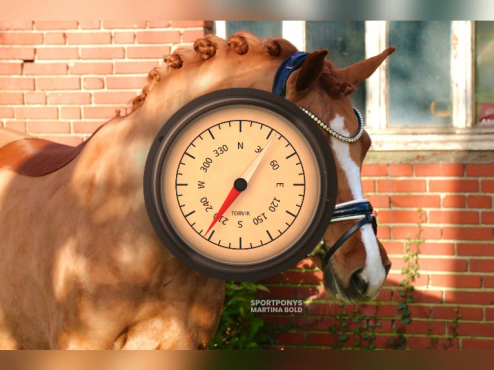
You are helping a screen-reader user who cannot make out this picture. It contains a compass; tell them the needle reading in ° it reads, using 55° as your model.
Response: 215°
